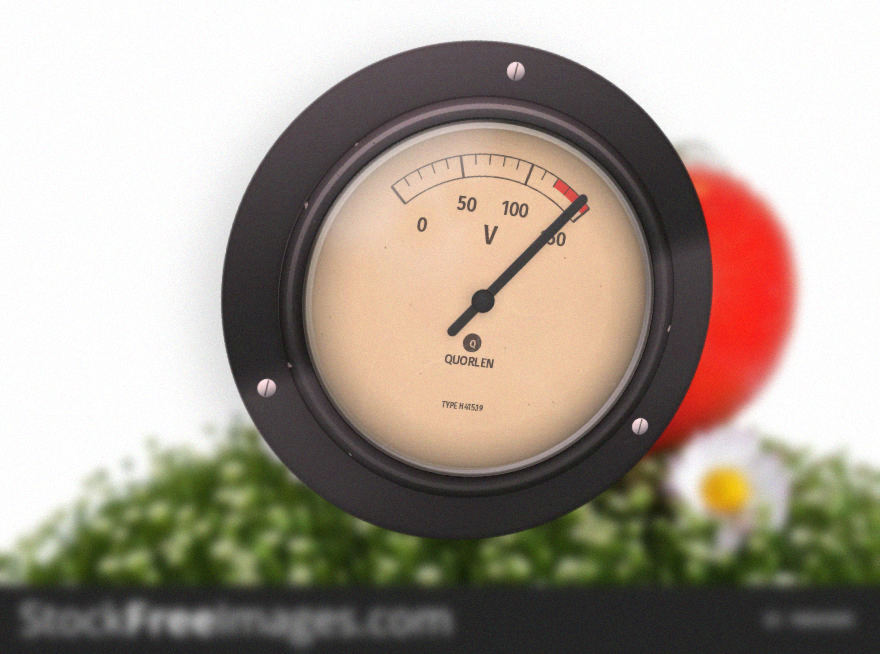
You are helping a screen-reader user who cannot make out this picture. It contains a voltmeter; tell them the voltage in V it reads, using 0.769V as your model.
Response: 140V
